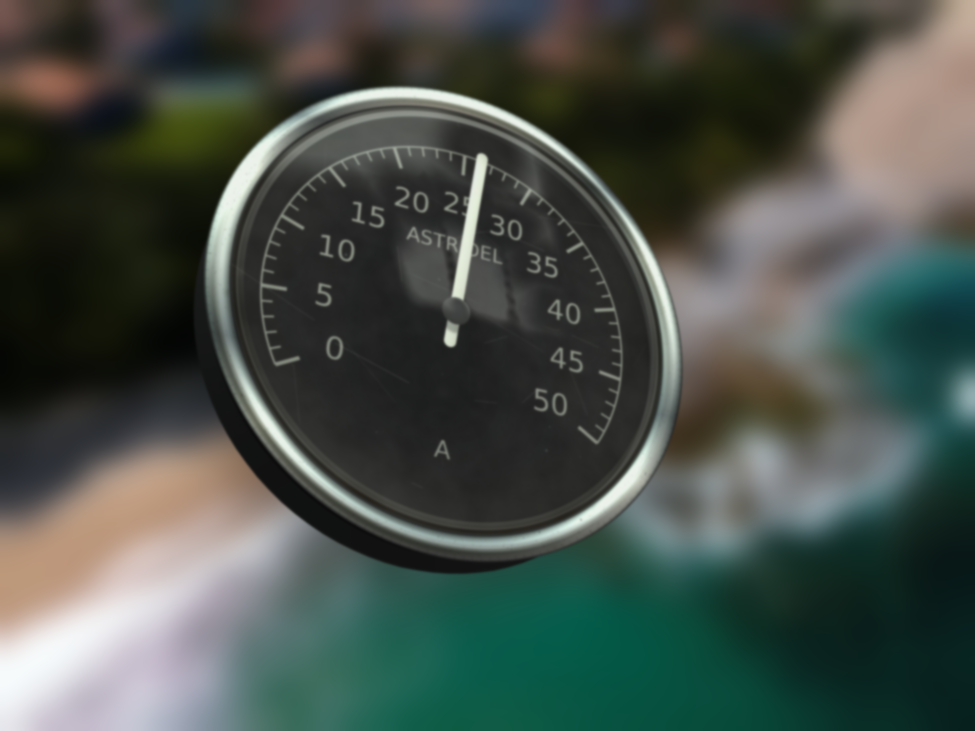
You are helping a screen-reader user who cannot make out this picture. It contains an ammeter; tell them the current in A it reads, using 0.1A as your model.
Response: 26A
